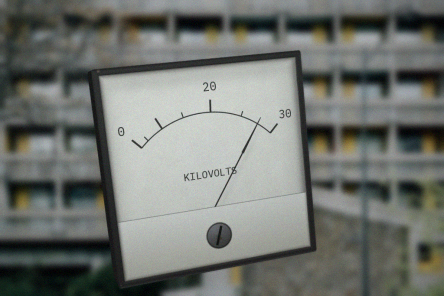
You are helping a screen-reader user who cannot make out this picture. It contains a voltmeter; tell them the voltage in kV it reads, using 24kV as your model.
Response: 27.5kV
